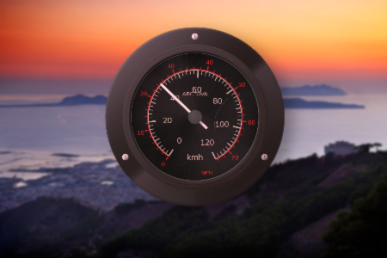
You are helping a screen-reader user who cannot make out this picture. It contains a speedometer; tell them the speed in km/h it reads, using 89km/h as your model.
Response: 40km/h
